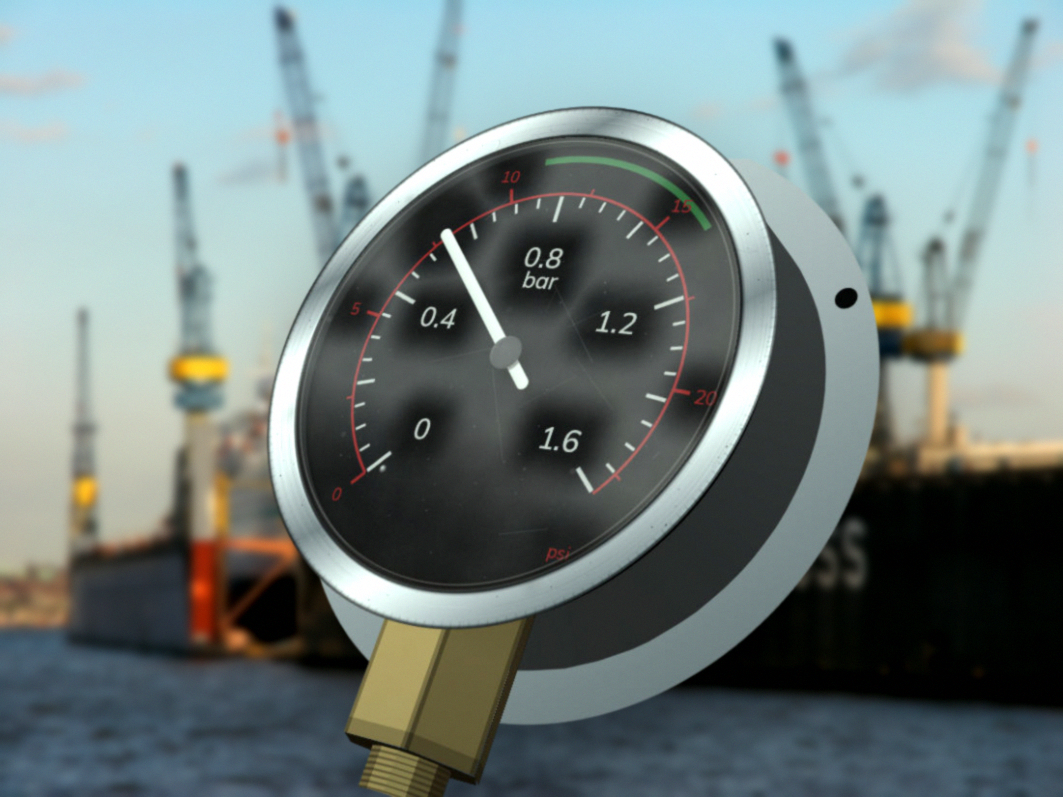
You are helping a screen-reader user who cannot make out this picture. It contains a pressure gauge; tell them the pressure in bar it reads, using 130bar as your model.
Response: 0.55bar
